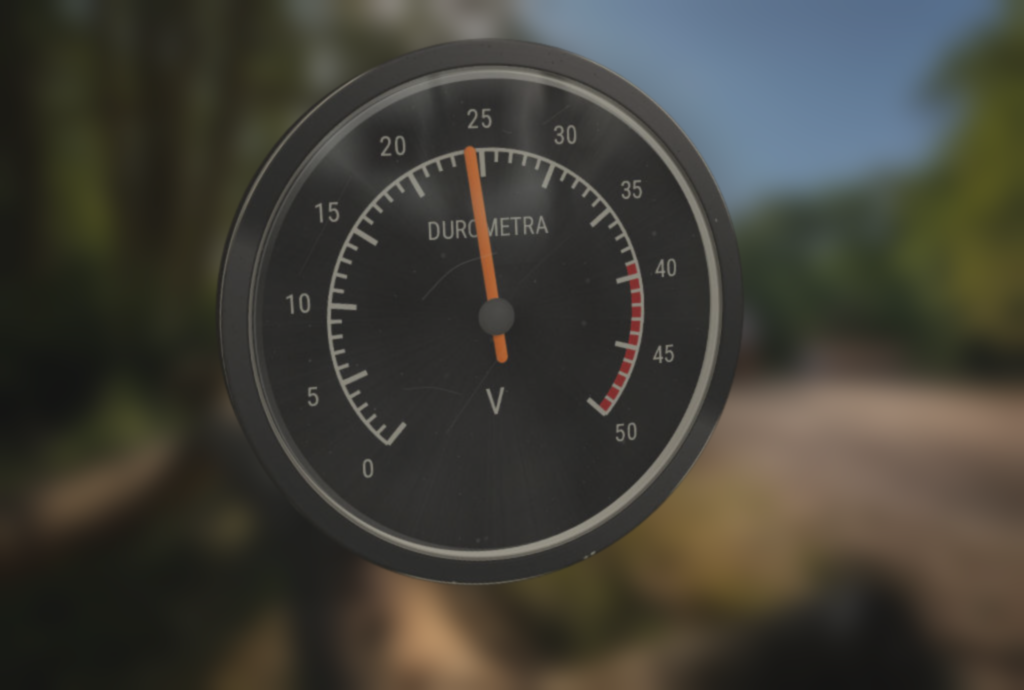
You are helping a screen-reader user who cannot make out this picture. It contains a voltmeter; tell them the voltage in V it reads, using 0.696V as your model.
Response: 24V
